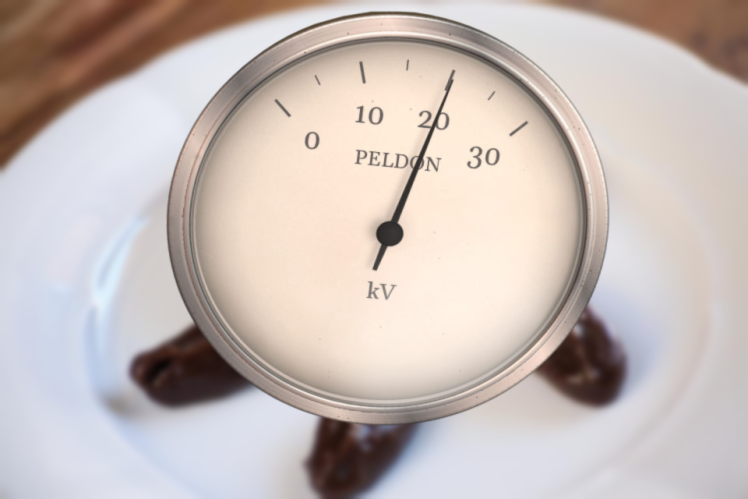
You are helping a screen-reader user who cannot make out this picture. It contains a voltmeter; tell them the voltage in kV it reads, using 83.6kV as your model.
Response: 20kV
